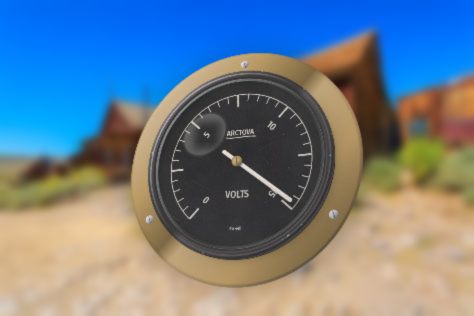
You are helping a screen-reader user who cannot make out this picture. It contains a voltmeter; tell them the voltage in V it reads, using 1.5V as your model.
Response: 14.75V
